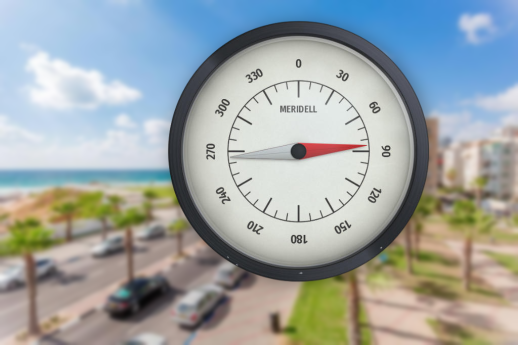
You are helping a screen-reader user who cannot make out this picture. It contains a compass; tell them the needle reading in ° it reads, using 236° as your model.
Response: 85°
